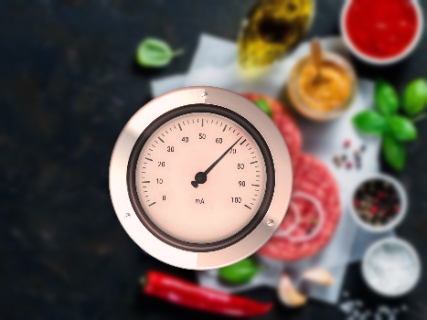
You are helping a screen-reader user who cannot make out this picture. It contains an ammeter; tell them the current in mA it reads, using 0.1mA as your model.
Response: 68mA
